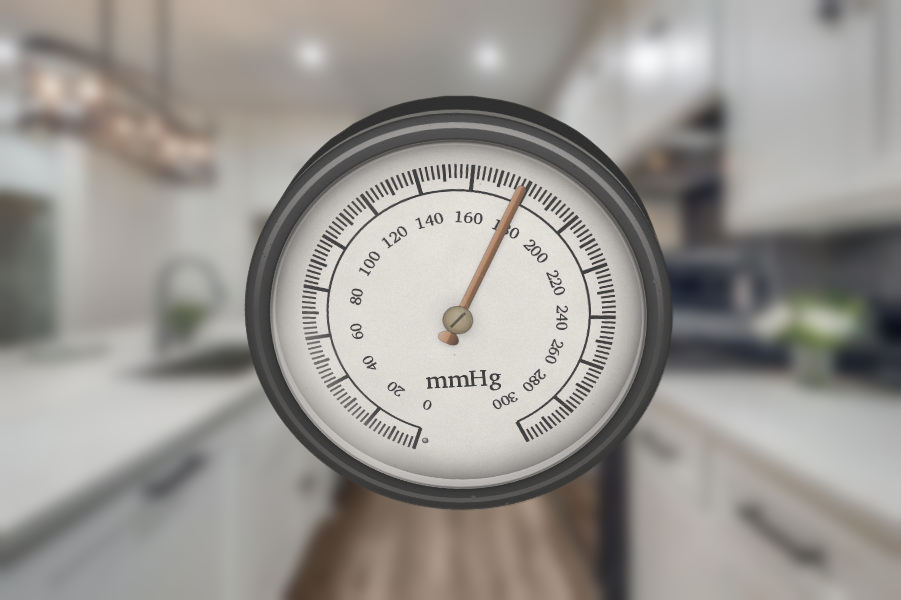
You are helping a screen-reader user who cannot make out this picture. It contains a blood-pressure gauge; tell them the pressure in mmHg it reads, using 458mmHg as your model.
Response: 178mmHg
